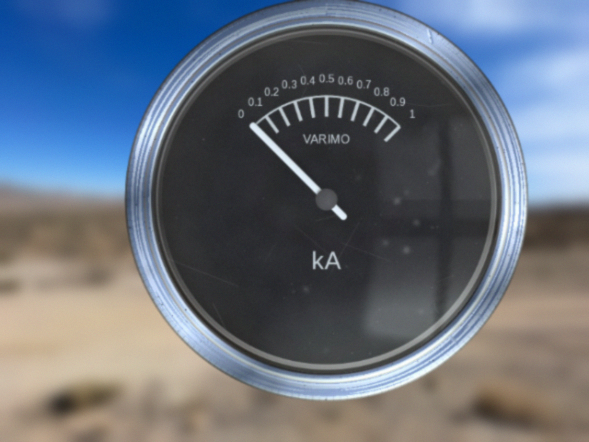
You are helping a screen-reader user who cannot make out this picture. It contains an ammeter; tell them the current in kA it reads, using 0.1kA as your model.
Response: 0kA
